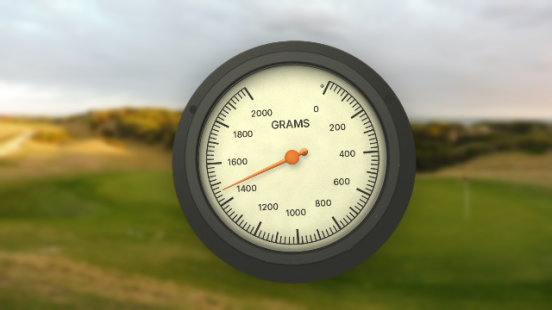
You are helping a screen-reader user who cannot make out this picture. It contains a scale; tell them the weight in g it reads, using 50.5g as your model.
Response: 1460g
